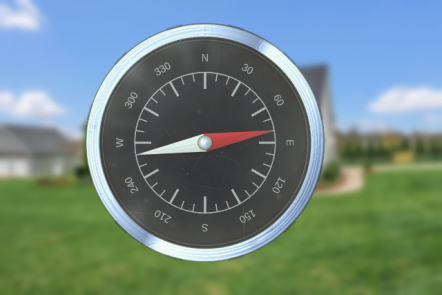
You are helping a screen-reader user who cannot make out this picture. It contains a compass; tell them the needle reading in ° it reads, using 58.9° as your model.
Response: 80°
